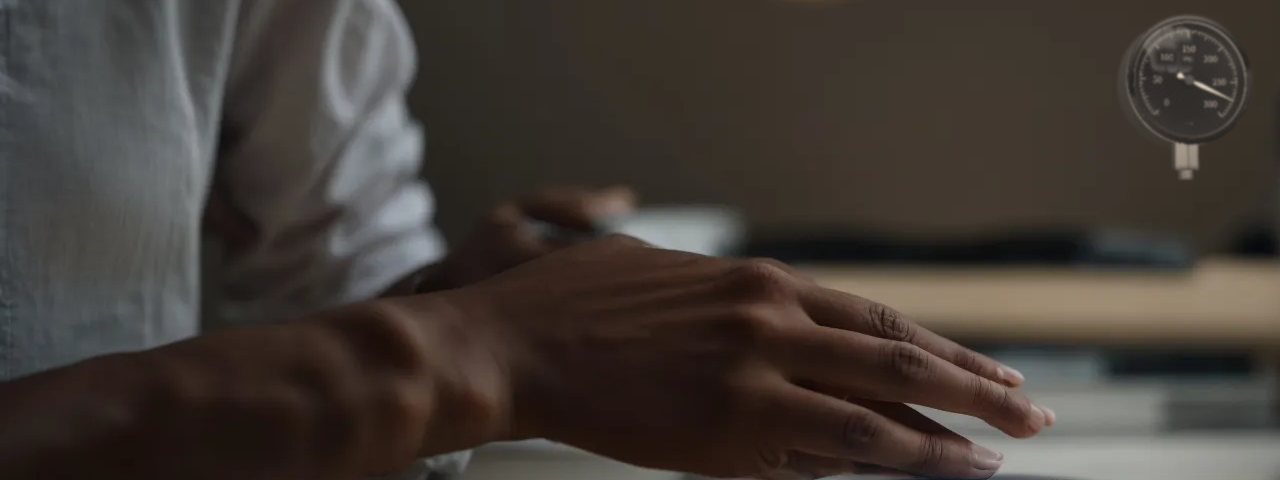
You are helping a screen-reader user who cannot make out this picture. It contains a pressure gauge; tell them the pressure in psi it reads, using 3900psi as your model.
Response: 275psi
